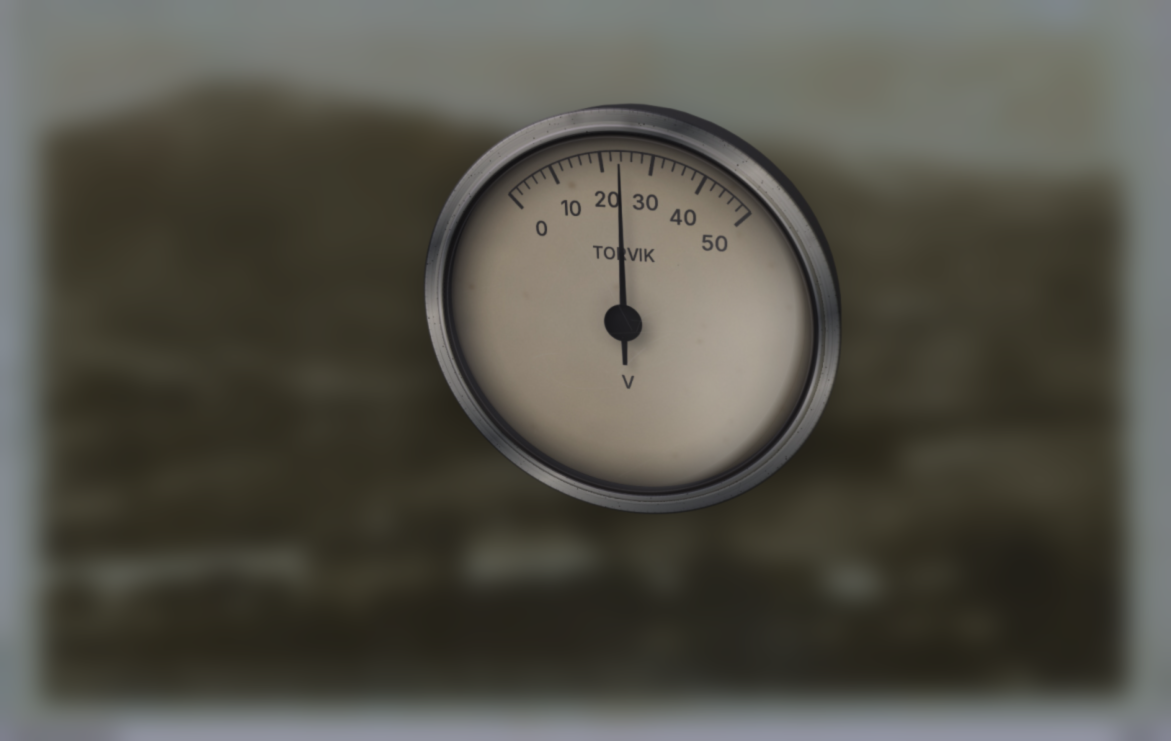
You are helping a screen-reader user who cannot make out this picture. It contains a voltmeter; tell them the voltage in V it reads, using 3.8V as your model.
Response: 24V
